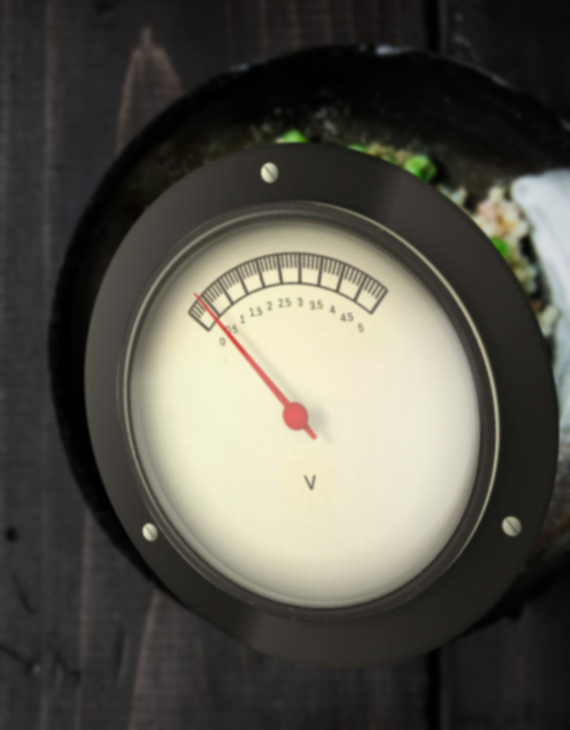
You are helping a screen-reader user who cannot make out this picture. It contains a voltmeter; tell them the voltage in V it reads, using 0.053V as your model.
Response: 0.5V
